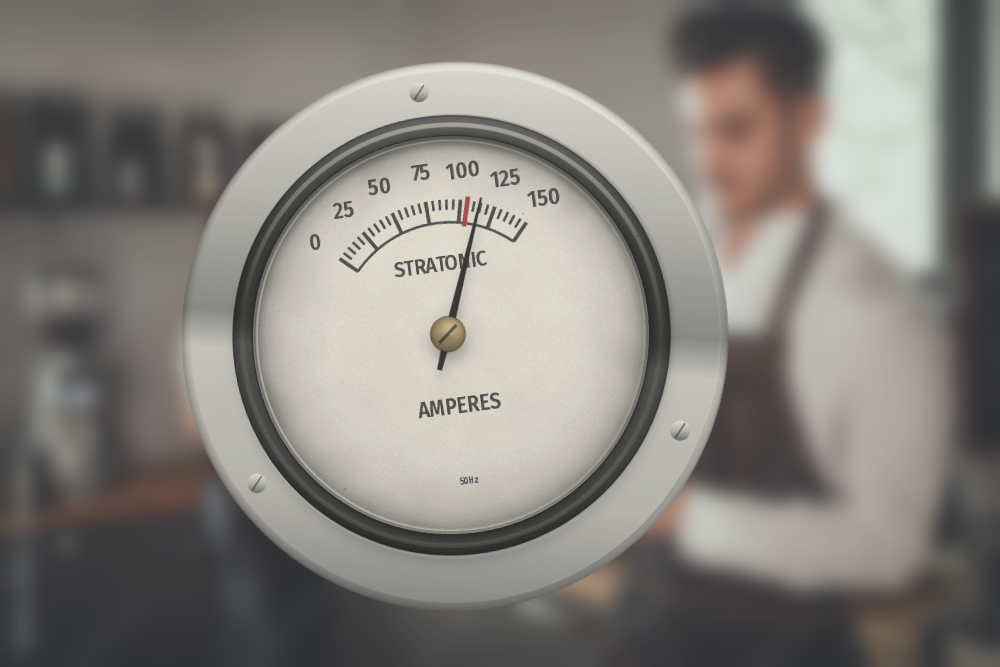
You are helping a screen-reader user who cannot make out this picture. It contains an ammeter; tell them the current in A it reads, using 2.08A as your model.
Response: 115A
